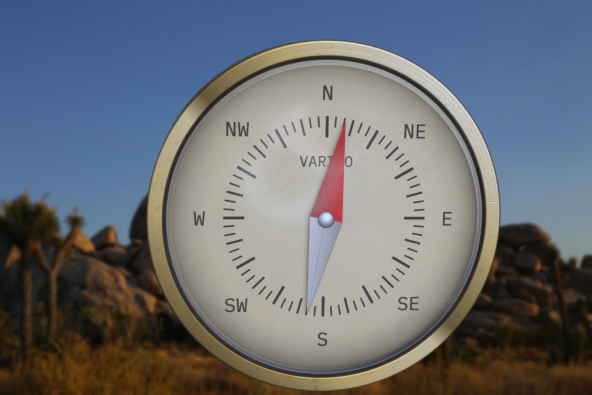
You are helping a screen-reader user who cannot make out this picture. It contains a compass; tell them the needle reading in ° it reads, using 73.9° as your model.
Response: 10°
